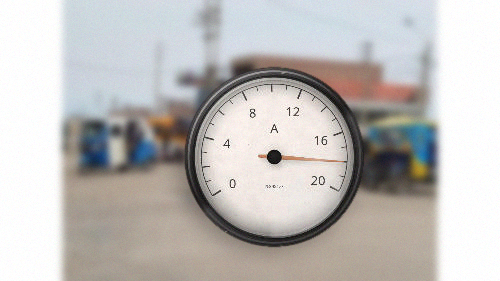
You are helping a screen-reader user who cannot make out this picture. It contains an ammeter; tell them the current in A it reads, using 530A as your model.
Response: 18A
